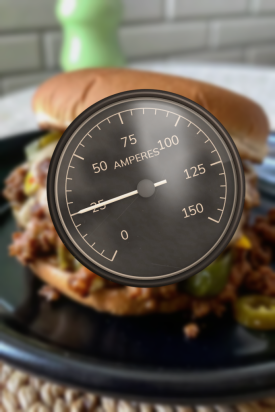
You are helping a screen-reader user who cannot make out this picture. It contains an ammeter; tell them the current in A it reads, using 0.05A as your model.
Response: 25A
